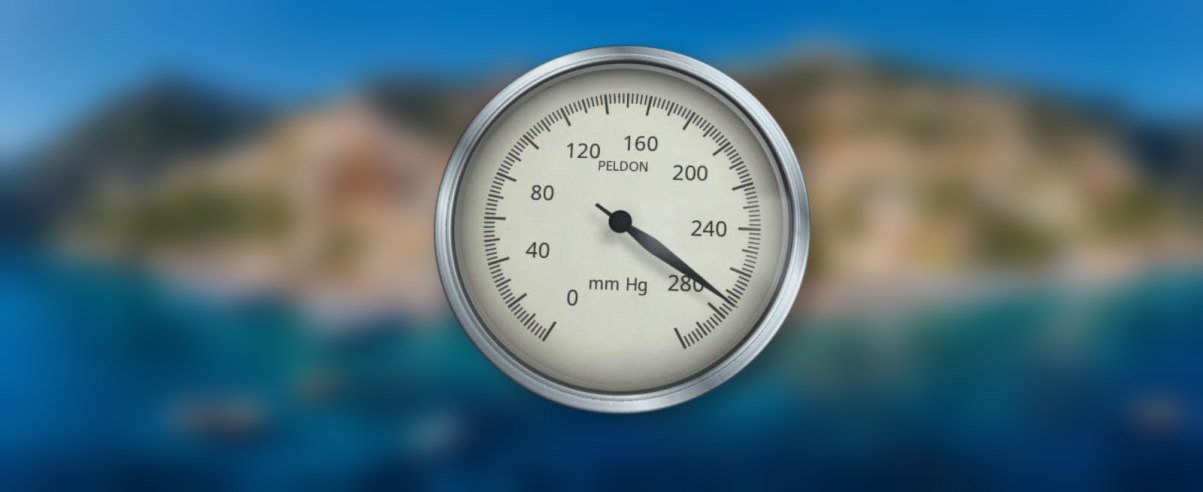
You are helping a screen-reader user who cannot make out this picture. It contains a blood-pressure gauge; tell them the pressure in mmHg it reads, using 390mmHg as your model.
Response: 274mmHg
